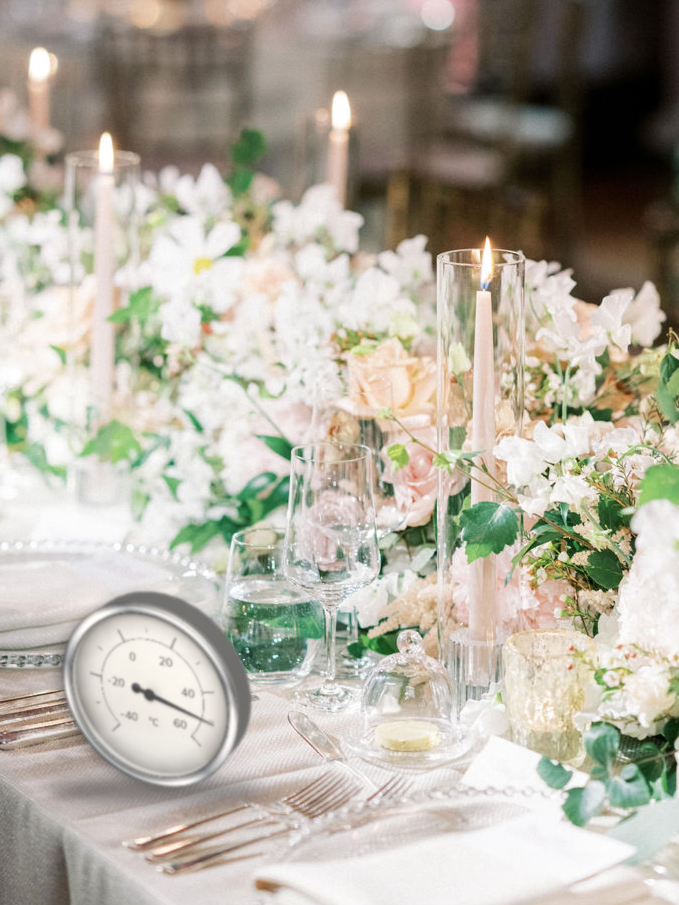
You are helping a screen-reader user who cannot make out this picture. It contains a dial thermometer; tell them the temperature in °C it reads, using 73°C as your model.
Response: 50°C
